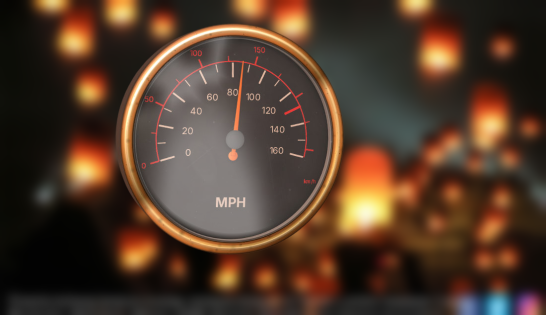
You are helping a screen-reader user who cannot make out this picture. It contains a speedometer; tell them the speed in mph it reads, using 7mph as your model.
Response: 85mph
